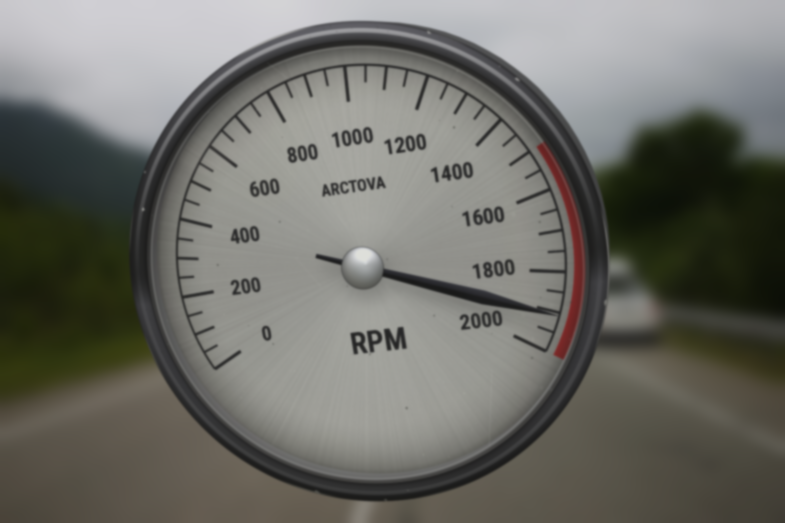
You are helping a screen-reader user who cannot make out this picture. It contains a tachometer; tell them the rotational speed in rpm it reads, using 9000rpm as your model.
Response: 1900rpm
